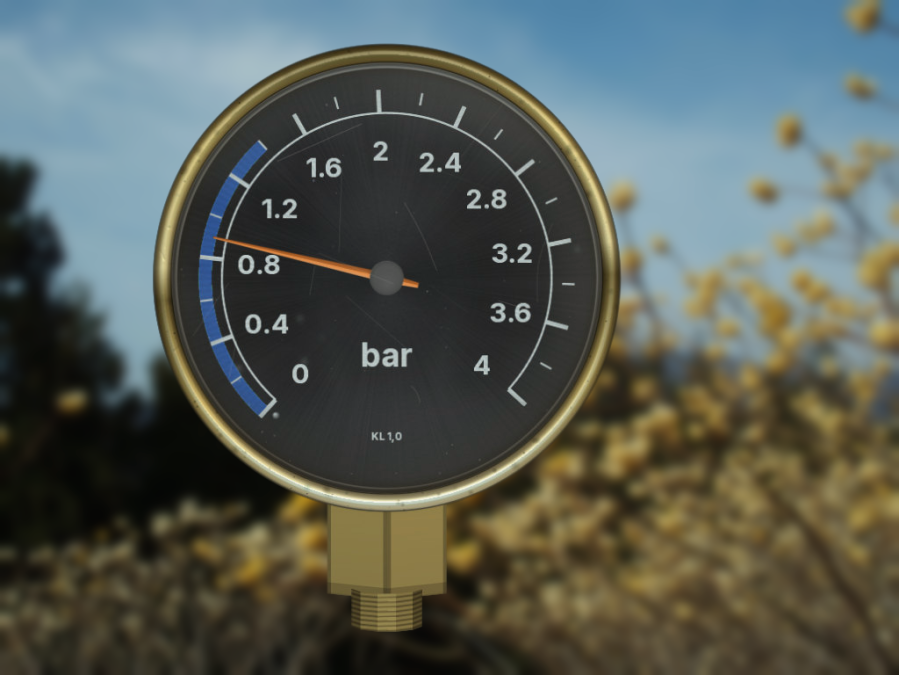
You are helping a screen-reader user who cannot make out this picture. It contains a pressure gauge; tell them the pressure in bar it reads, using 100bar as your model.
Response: 0.9bar
